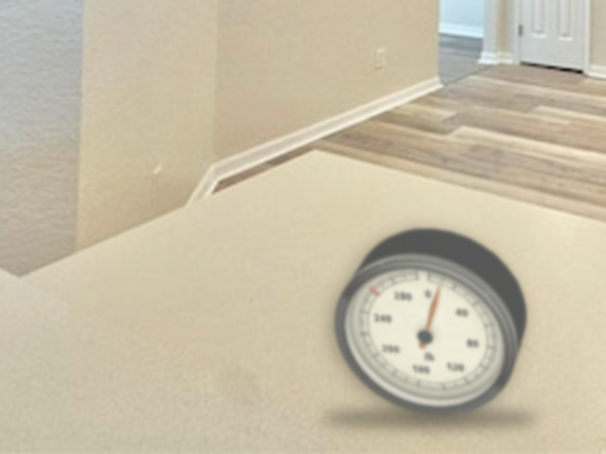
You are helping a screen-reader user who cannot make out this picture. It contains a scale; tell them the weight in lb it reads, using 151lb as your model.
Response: 10lb
